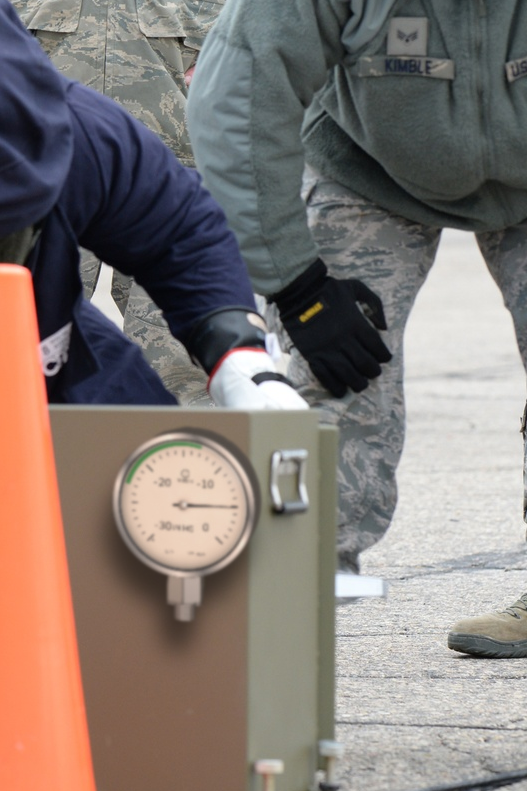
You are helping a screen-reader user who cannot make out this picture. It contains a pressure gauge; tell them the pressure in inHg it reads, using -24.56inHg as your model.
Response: -5inHg
